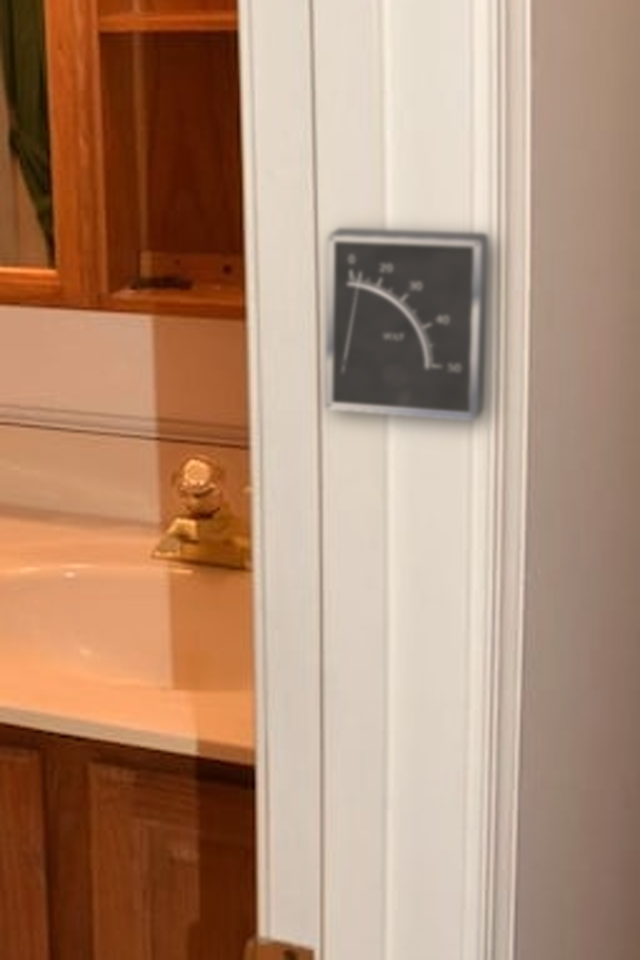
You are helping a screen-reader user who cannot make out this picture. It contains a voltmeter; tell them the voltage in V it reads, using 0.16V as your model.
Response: 10V
